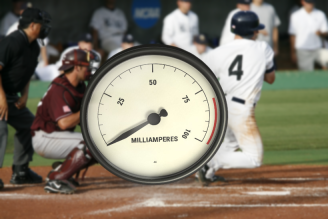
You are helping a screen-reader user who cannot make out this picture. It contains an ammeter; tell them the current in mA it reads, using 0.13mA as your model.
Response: 0mA
